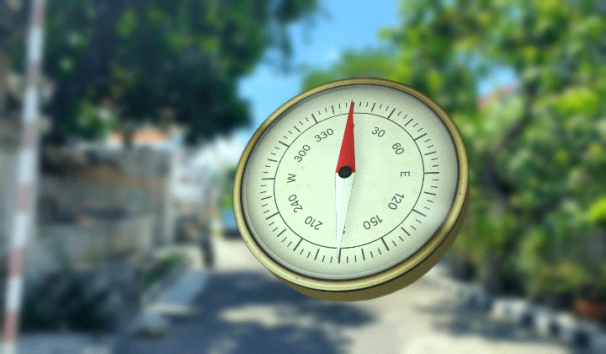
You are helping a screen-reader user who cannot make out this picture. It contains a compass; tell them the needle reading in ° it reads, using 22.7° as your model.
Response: 0°
